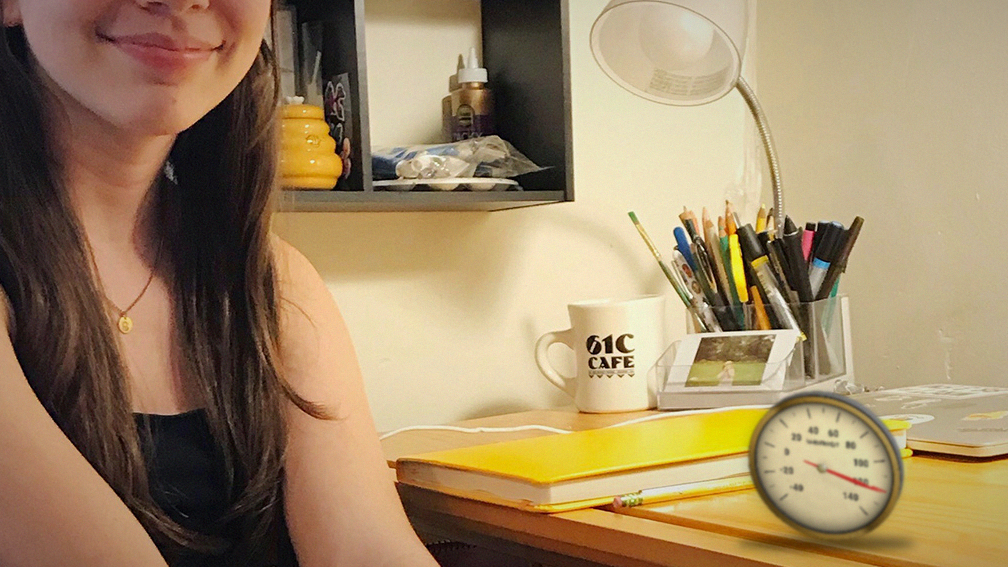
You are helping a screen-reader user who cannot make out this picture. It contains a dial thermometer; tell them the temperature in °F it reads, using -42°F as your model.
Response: 120°F
